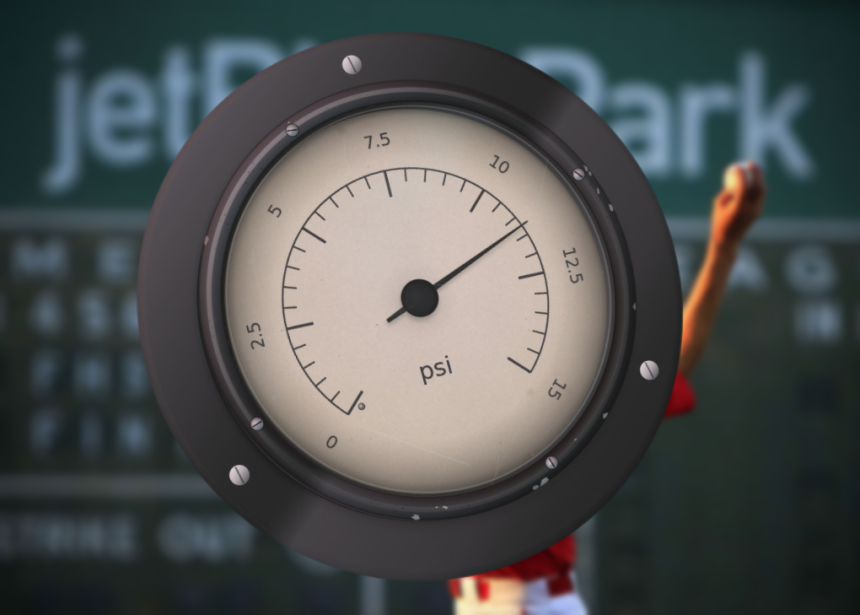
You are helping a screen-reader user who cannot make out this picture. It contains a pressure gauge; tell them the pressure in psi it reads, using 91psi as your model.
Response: 11.25psi
